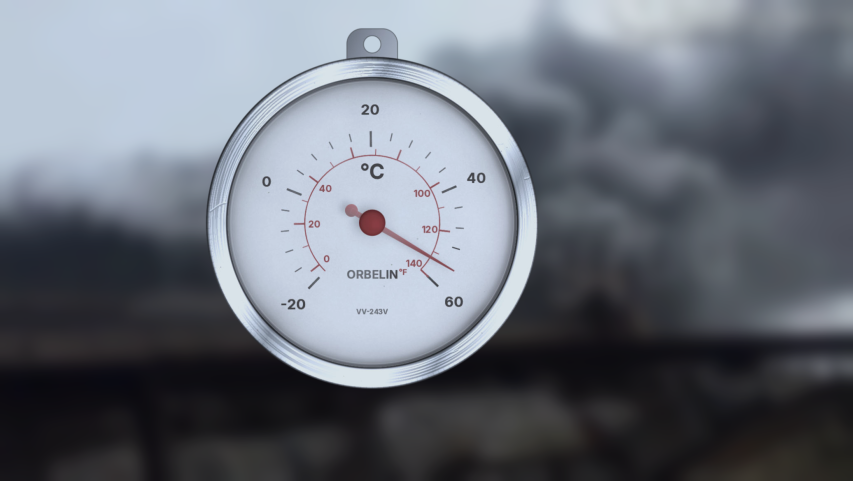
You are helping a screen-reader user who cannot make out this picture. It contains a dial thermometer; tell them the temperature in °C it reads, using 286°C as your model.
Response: 56°C
